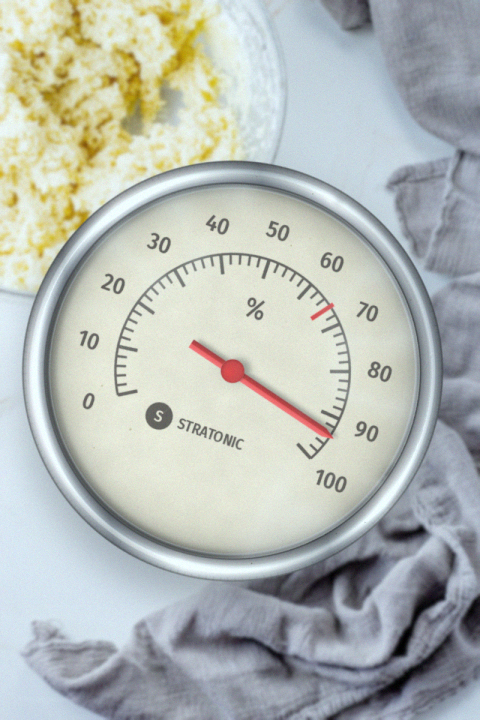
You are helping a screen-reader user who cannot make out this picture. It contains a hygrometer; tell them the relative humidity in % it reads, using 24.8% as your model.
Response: 94%
